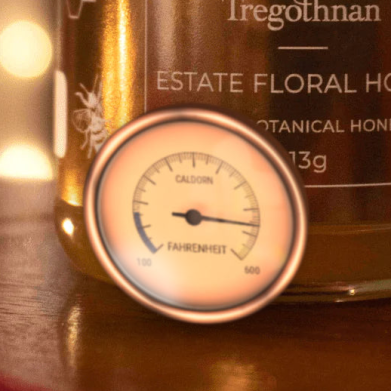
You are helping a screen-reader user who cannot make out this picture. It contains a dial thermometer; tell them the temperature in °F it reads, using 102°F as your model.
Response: 525°F
